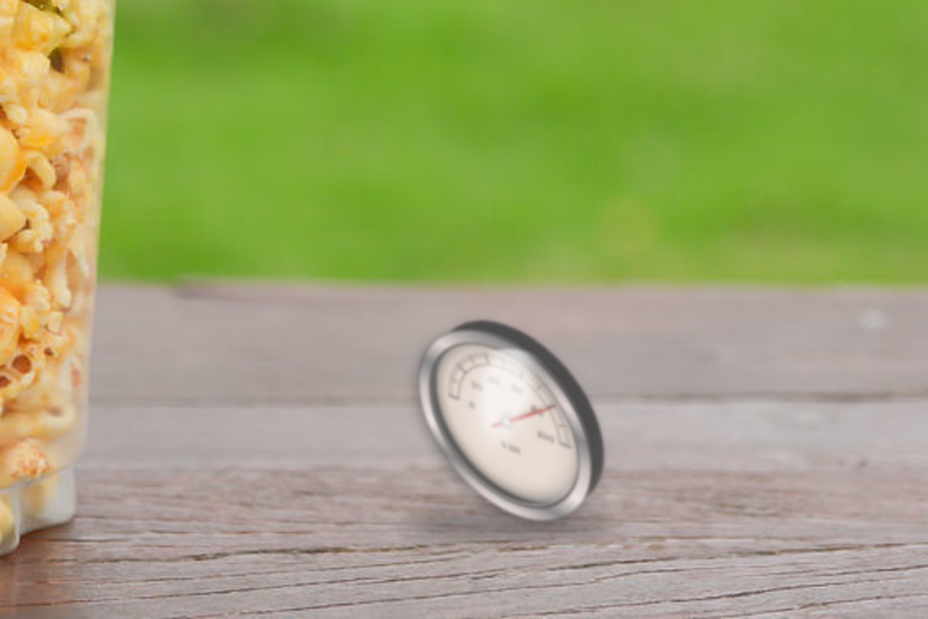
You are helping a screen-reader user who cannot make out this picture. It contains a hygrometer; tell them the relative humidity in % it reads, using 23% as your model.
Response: 80%
